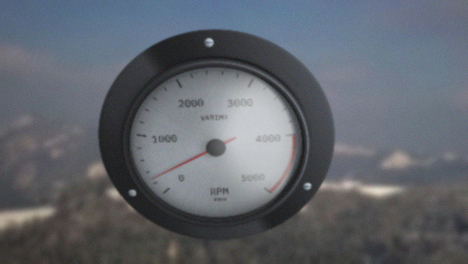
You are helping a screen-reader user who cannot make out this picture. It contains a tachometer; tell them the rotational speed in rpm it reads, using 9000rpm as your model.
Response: 300rpm
